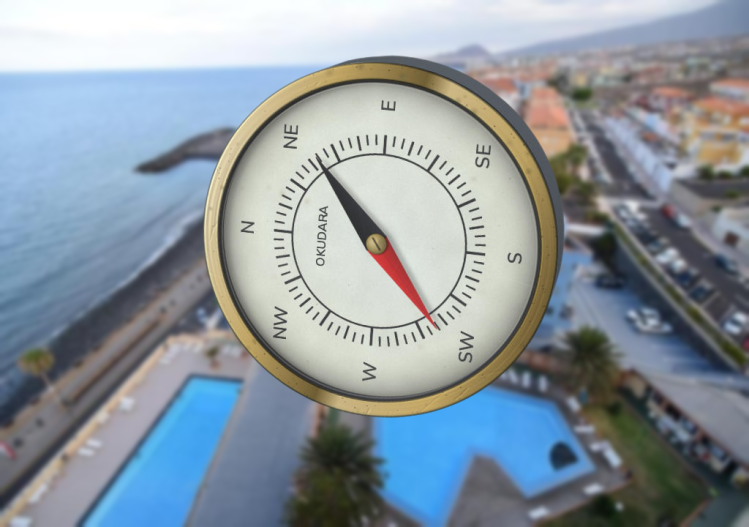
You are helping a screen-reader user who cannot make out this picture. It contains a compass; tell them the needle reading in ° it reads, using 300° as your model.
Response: 230°
